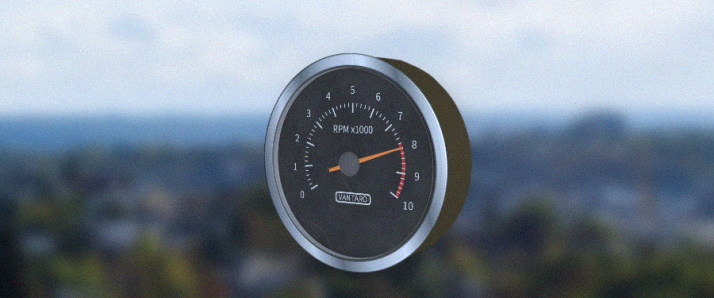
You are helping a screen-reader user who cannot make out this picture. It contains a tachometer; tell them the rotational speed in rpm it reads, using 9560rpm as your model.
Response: 8000rpm
